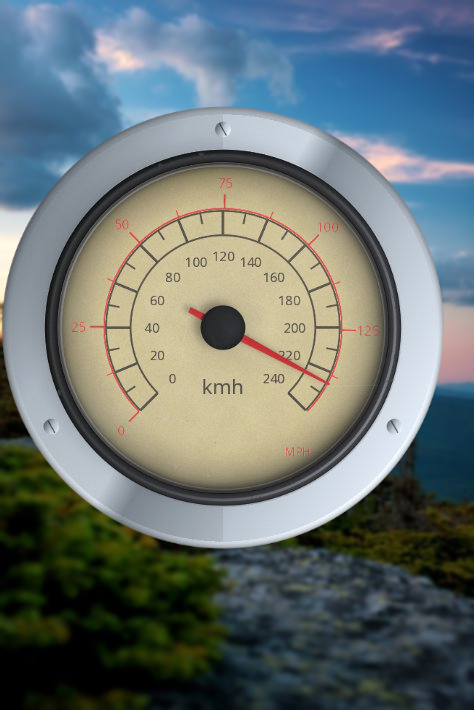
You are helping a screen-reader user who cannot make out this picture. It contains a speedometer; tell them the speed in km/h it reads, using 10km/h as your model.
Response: 225km/h
